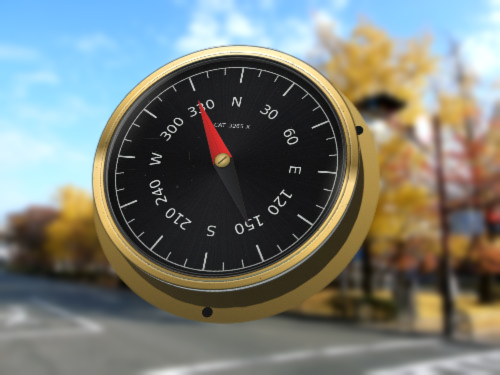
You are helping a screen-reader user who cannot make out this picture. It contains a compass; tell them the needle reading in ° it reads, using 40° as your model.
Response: 330°
